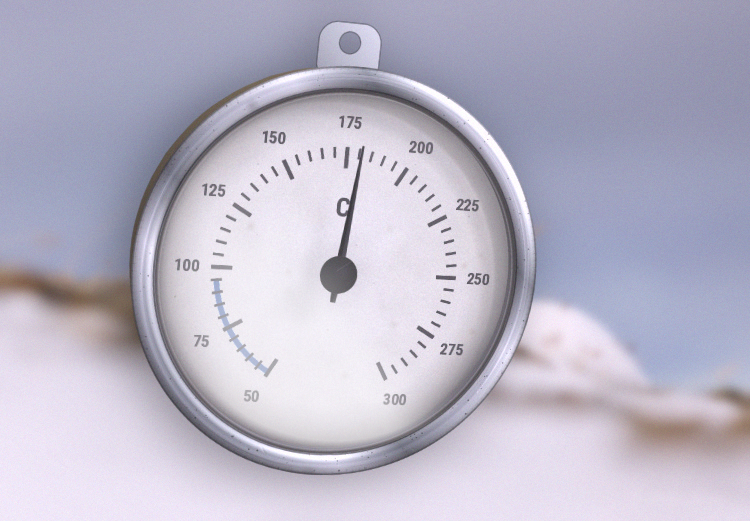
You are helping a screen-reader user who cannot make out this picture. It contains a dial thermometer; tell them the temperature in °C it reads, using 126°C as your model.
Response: 180°C
